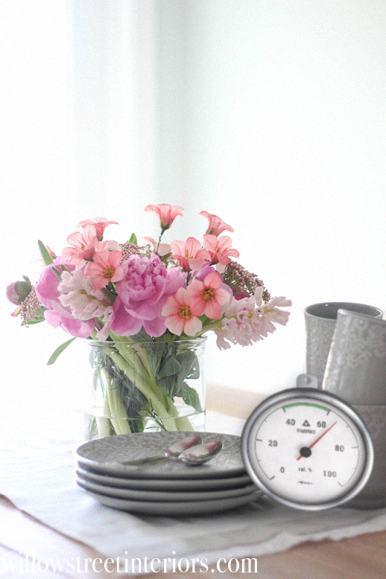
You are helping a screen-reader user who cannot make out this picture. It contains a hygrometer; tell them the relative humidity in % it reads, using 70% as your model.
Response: 65%
